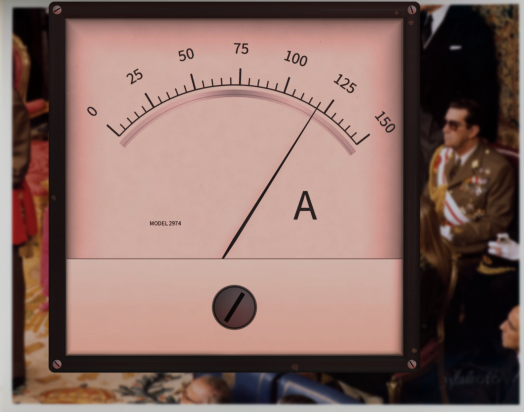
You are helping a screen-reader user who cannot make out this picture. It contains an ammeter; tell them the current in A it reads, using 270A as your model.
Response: 120A
